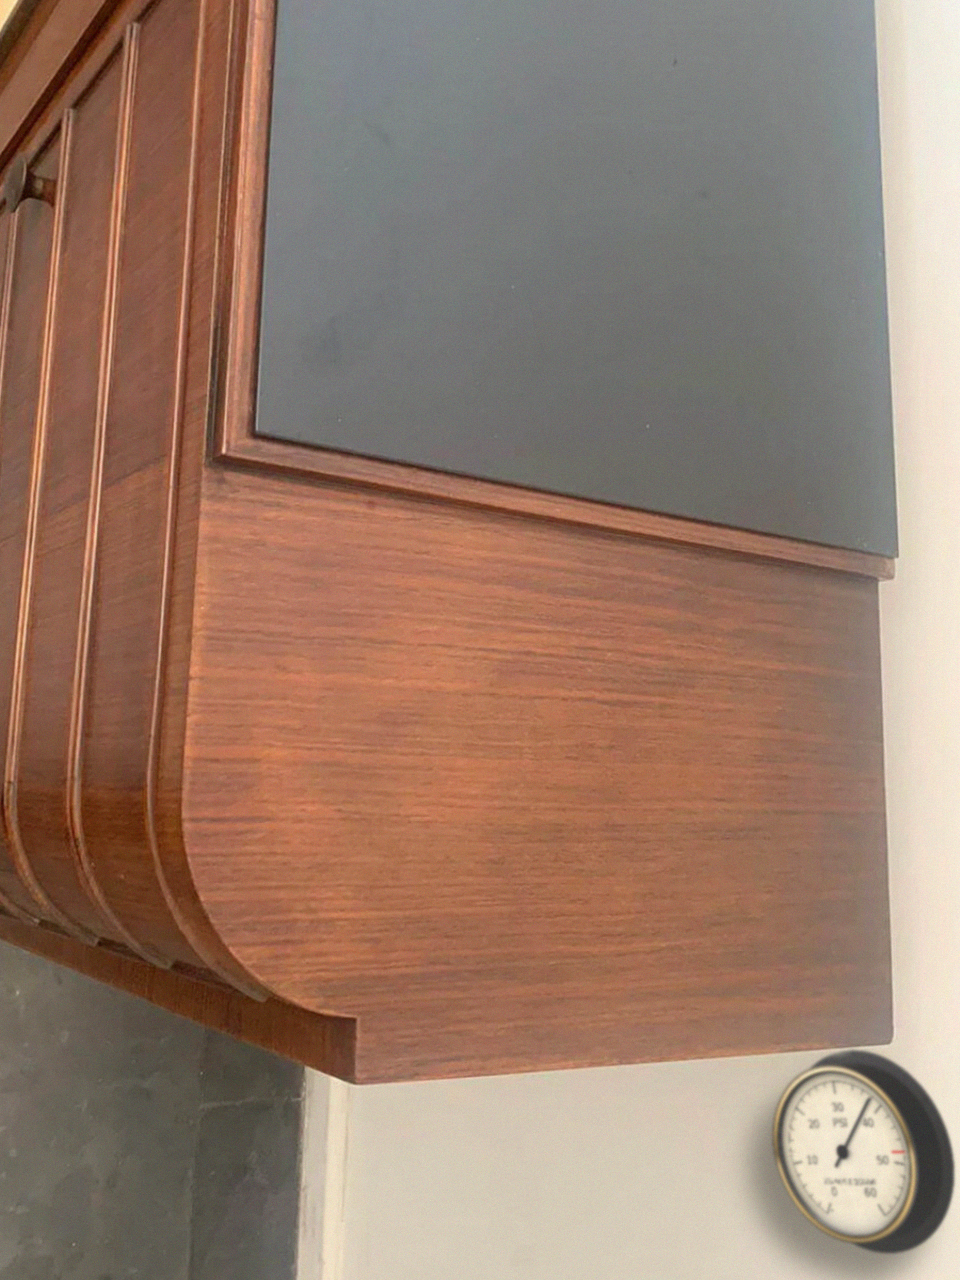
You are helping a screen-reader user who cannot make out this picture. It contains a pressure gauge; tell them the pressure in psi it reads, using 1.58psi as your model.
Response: 38psi
